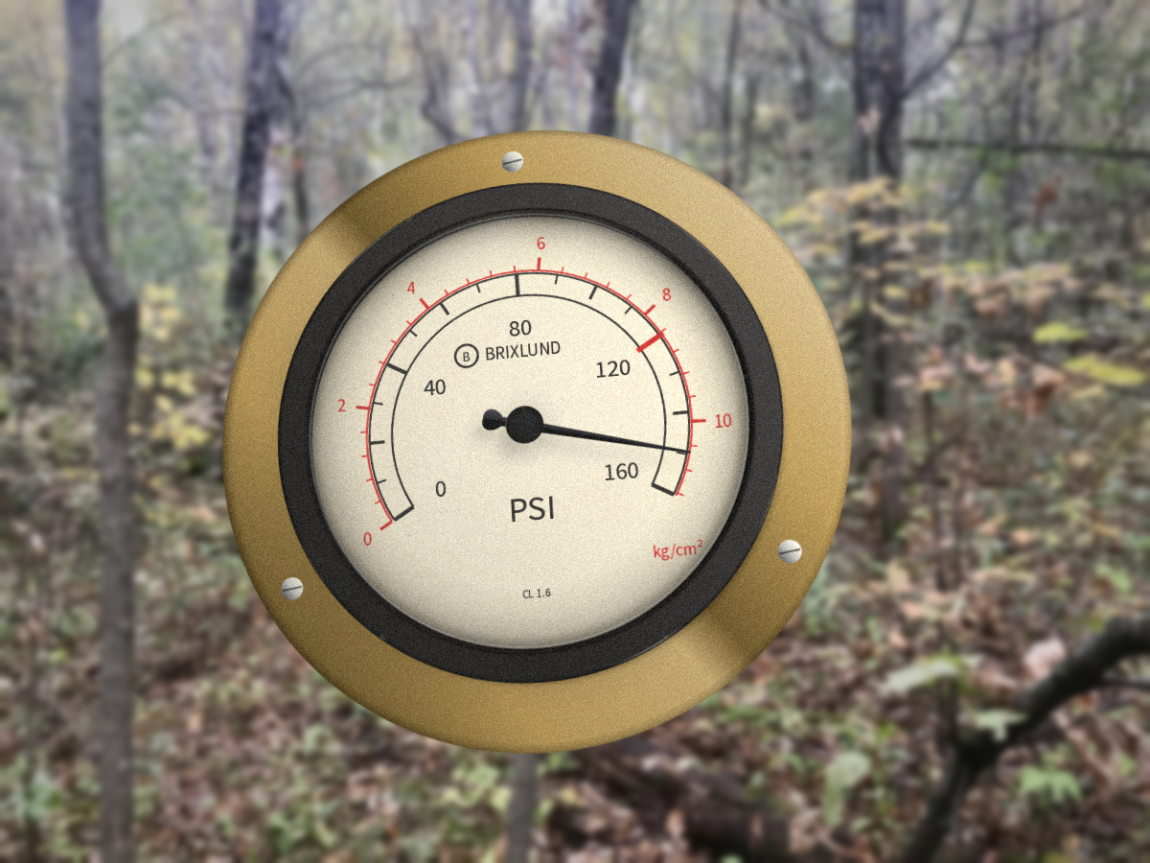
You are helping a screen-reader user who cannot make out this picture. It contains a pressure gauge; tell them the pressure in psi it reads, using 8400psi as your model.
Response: 150psi
